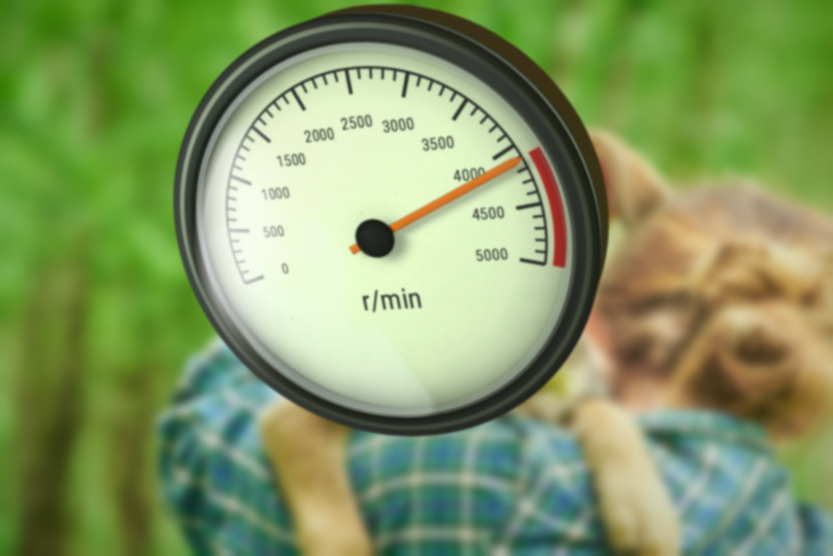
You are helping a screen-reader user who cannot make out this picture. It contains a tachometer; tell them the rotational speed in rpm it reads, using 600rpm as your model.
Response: 4100rpm
